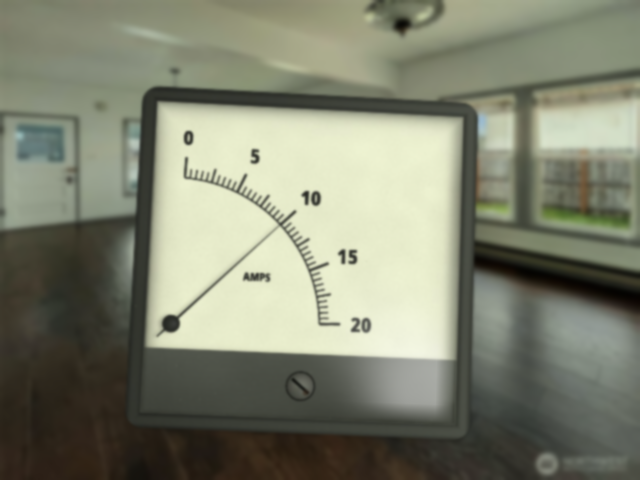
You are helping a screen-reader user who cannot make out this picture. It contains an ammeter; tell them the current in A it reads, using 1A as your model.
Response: 10A
